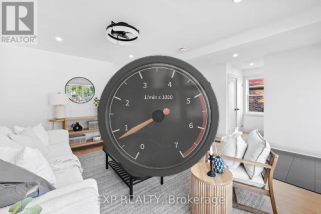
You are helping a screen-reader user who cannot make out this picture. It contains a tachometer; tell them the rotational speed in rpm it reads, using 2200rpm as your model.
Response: 750rpm
